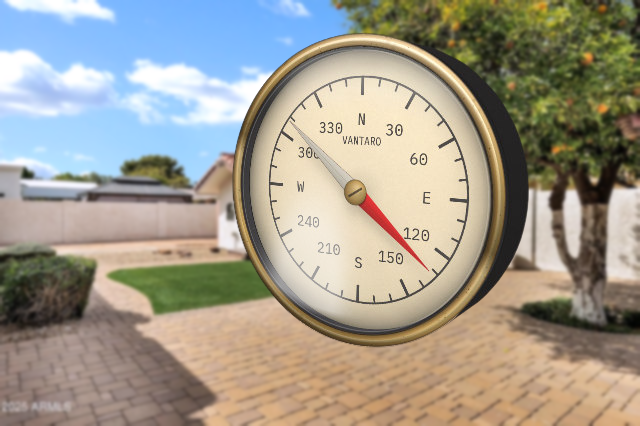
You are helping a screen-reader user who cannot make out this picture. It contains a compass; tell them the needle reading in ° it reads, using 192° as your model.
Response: 130°
